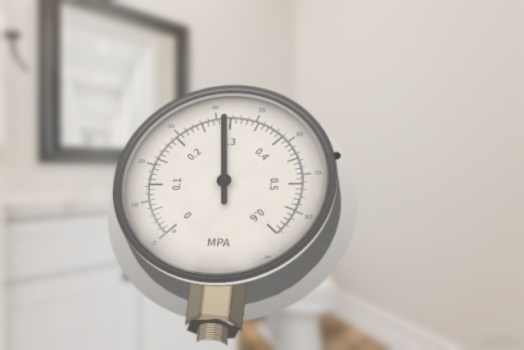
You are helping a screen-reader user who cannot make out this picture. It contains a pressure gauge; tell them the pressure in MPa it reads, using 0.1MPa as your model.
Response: 0.29MPa
